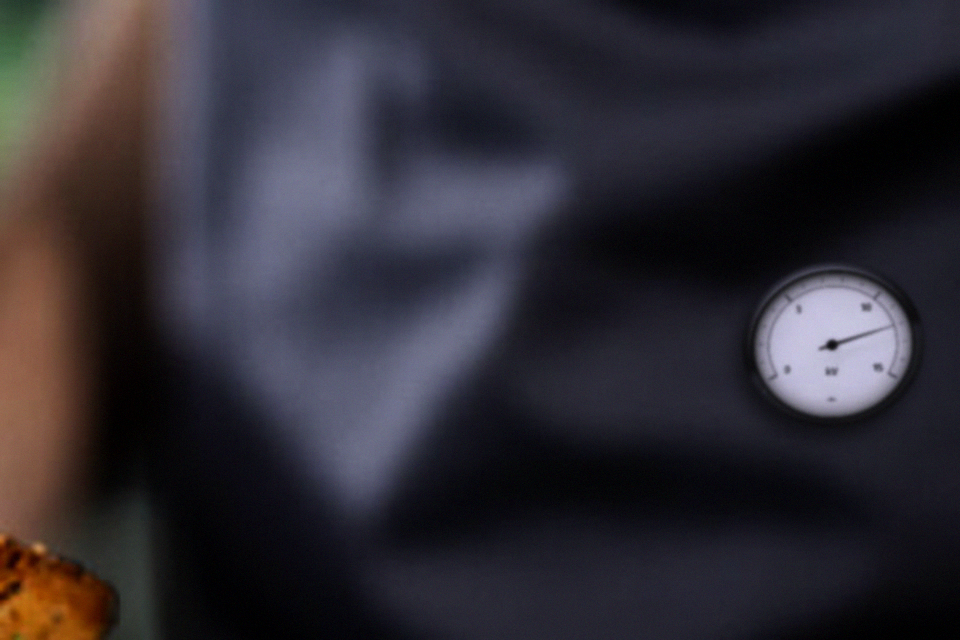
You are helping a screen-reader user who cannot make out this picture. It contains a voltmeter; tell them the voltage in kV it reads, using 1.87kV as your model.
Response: 12kV
